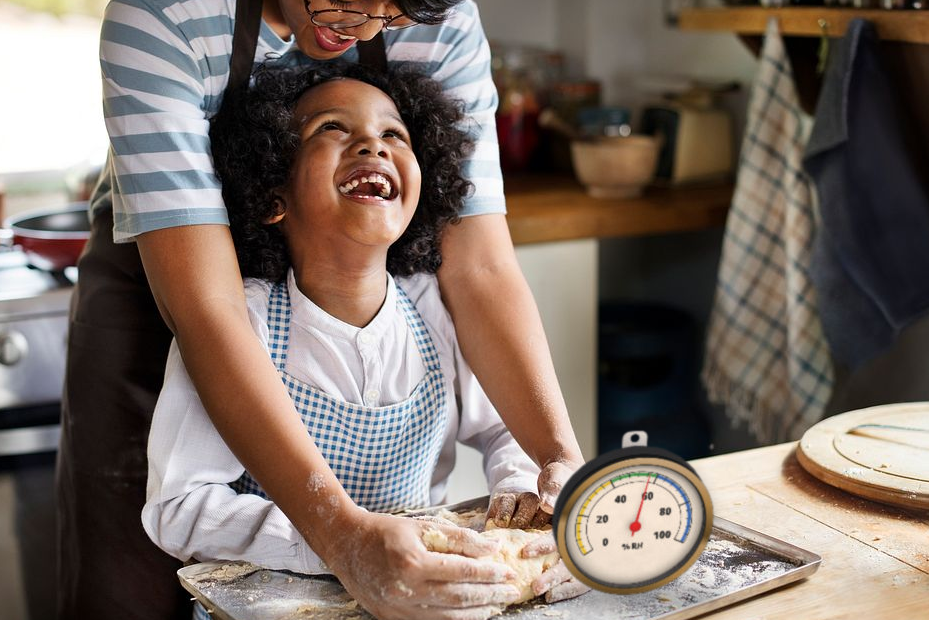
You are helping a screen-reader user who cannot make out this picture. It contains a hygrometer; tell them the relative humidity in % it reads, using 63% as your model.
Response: 56%
